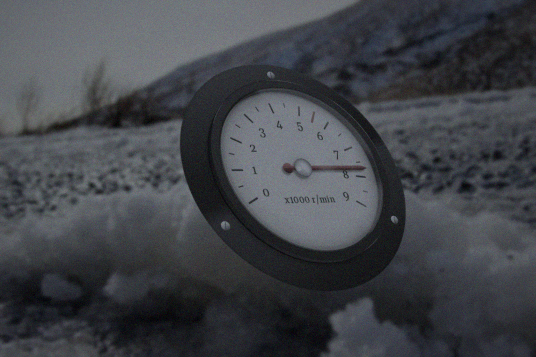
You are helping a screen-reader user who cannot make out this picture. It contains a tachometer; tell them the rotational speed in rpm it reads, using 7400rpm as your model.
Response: 7750rpm
